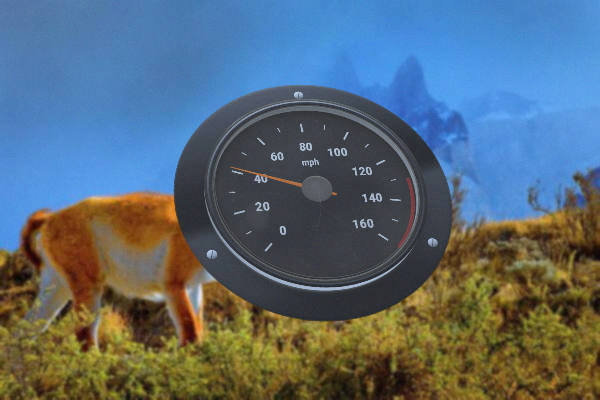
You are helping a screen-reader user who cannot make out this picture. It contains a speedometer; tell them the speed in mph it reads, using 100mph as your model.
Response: 40mph
